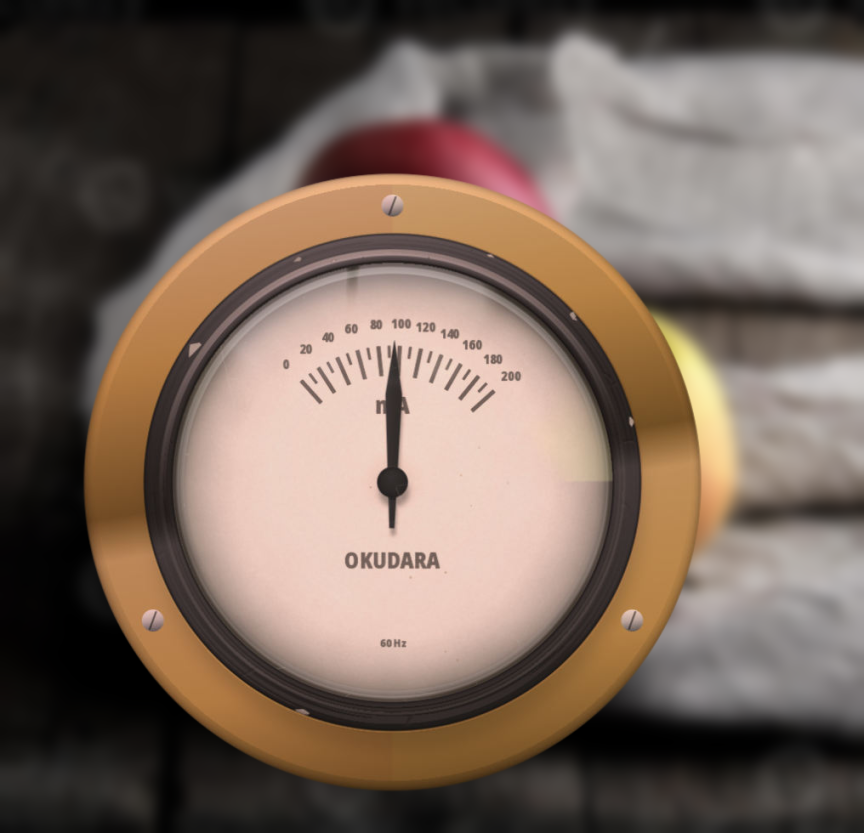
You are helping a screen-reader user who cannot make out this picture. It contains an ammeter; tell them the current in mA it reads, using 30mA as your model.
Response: 95mA
